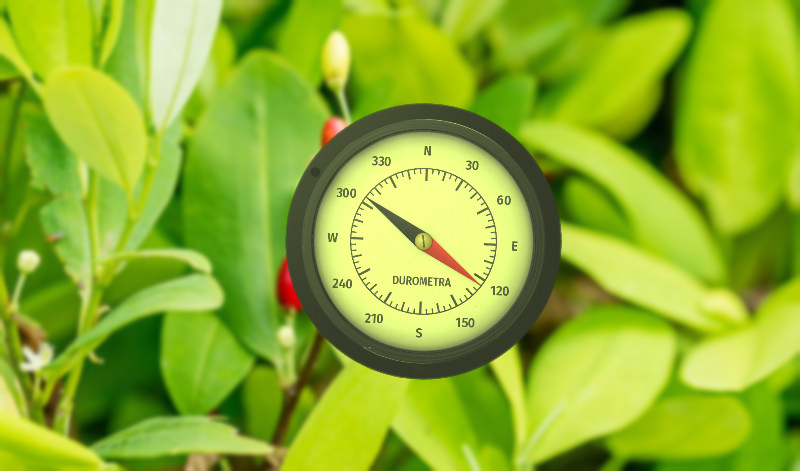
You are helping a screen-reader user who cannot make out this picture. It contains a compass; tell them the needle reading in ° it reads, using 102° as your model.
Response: 125°
